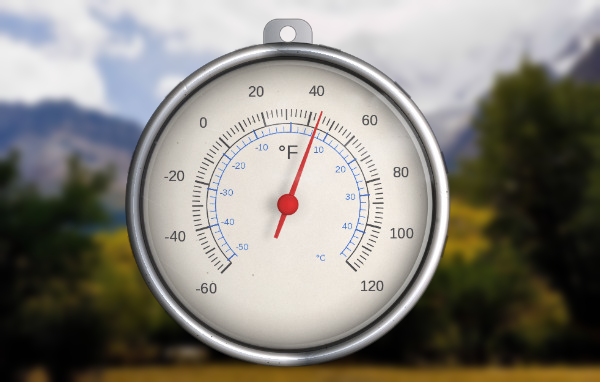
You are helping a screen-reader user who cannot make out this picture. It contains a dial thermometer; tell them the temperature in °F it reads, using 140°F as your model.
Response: 44°F
